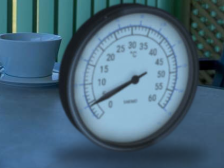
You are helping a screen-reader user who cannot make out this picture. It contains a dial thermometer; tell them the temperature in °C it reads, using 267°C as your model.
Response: 5°C
